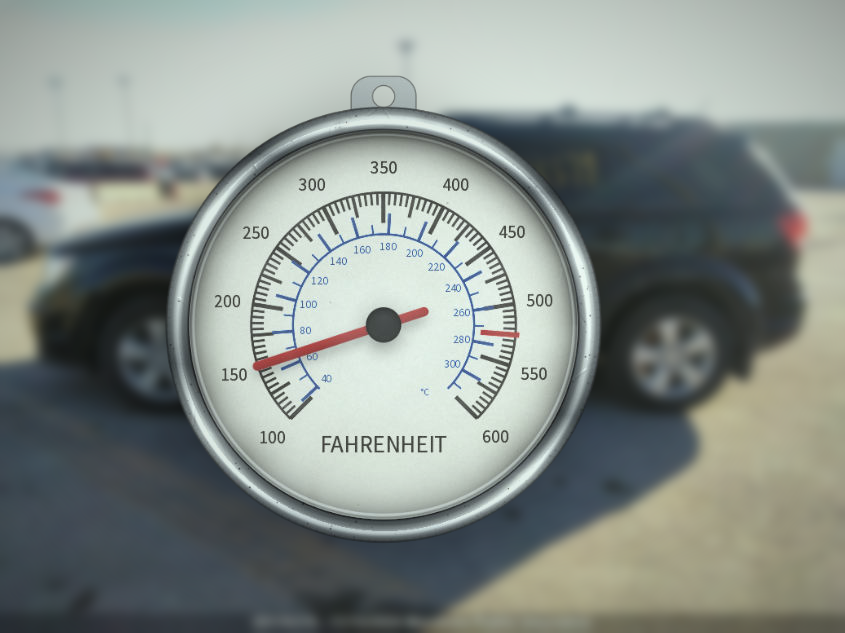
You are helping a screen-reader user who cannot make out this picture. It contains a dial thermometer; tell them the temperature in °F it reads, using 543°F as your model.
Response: 150°F
